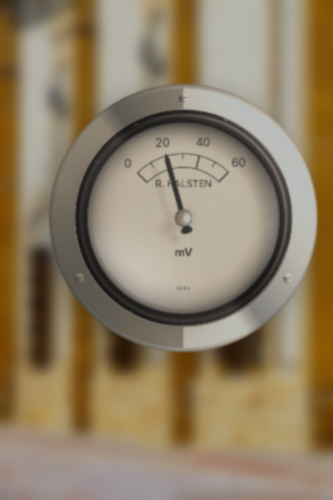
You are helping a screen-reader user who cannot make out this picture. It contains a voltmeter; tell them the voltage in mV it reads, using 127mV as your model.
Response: 20mV
